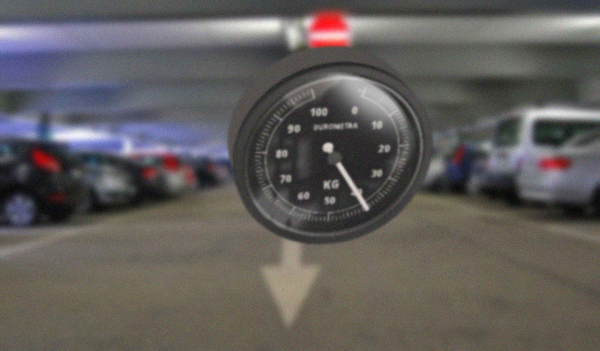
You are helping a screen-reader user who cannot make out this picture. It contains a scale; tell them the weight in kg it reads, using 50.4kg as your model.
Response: 40kg
